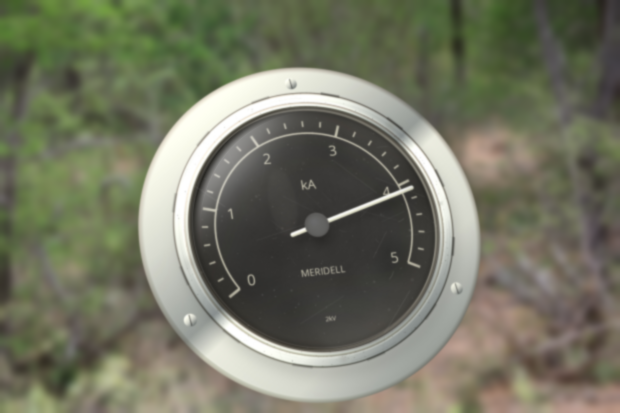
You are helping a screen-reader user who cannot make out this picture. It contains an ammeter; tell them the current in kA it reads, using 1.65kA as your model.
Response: 4.1kA
